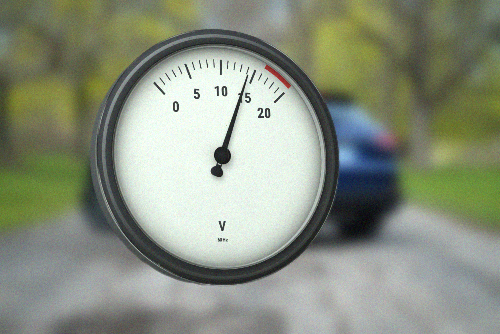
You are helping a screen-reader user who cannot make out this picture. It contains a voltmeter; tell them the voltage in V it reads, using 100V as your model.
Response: 14V
